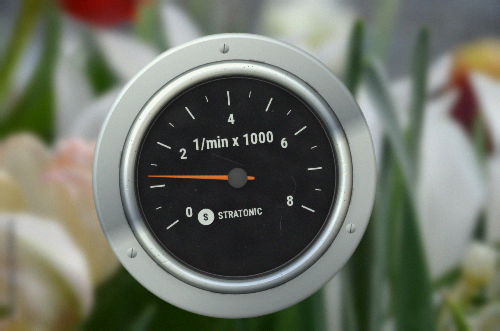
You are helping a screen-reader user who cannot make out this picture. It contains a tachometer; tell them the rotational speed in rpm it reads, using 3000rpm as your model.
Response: 1250rpm
